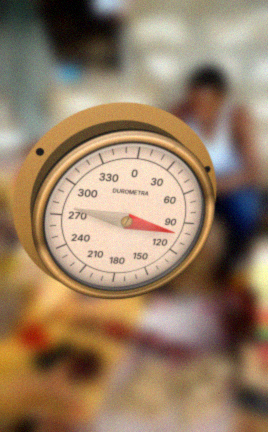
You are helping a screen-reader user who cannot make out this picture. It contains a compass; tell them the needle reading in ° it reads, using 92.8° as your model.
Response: 100°
